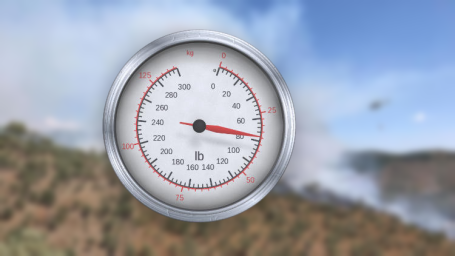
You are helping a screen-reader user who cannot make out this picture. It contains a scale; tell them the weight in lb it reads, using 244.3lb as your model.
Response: 76lb
